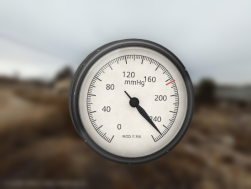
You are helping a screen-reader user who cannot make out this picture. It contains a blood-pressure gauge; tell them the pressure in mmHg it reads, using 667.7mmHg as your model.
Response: 250mmHg
